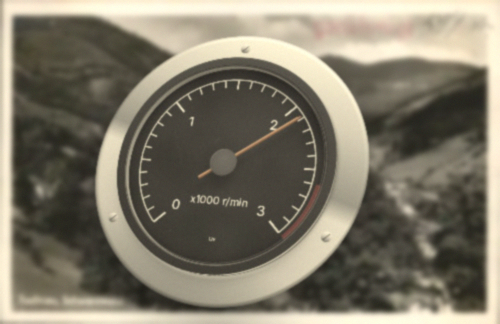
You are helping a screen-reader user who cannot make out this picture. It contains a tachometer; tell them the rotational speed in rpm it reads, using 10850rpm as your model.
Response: 2100rpm
